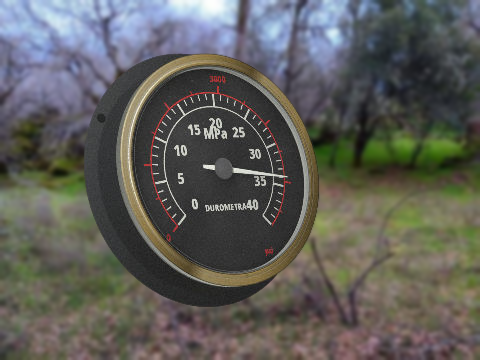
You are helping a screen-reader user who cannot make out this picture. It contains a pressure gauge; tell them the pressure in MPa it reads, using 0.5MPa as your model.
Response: 34MPa
